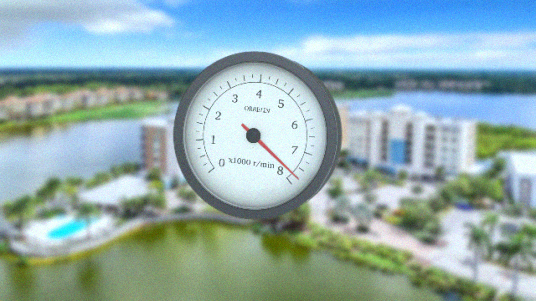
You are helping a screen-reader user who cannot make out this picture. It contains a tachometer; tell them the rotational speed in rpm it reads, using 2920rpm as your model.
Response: 7750rpm
